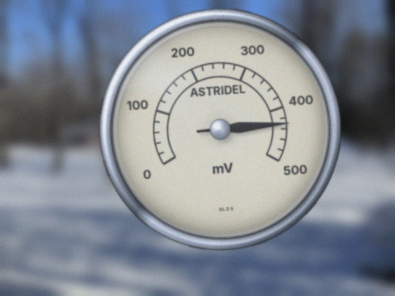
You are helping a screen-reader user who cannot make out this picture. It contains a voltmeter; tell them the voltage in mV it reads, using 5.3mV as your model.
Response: 430mV
